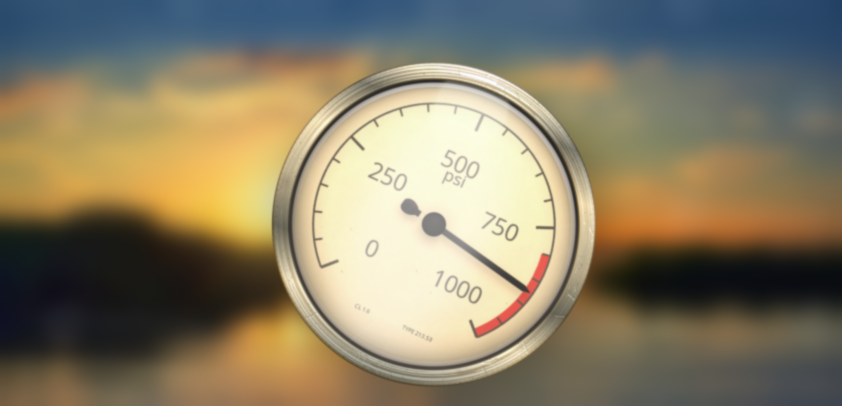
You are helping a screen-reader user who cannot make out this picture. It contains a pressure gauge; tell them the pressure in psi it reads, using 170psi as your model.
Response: 875psi
